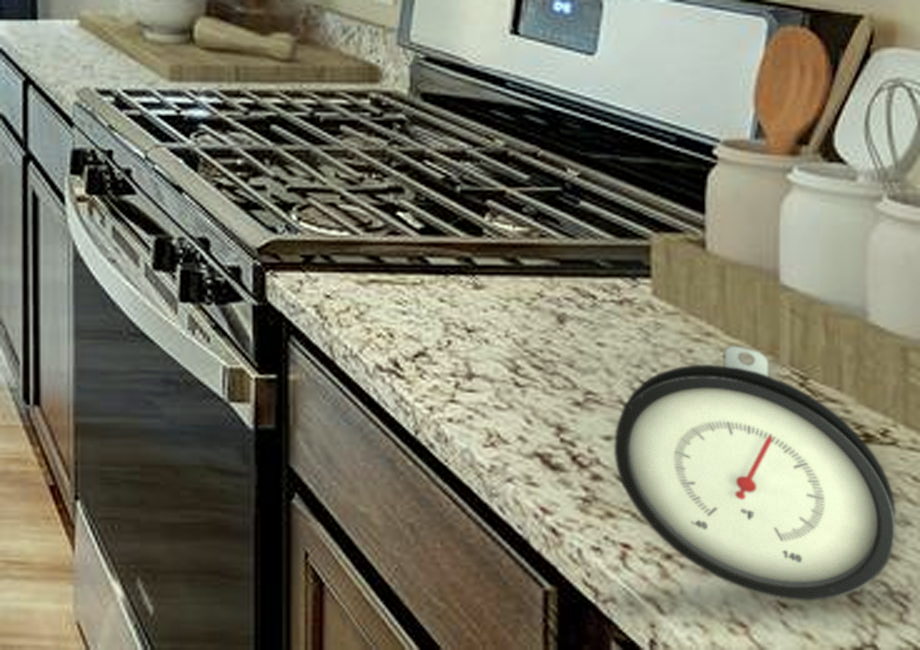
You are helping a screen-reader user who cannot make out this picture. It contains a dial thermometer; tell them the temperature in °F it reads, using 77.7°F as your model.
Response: 60°F
